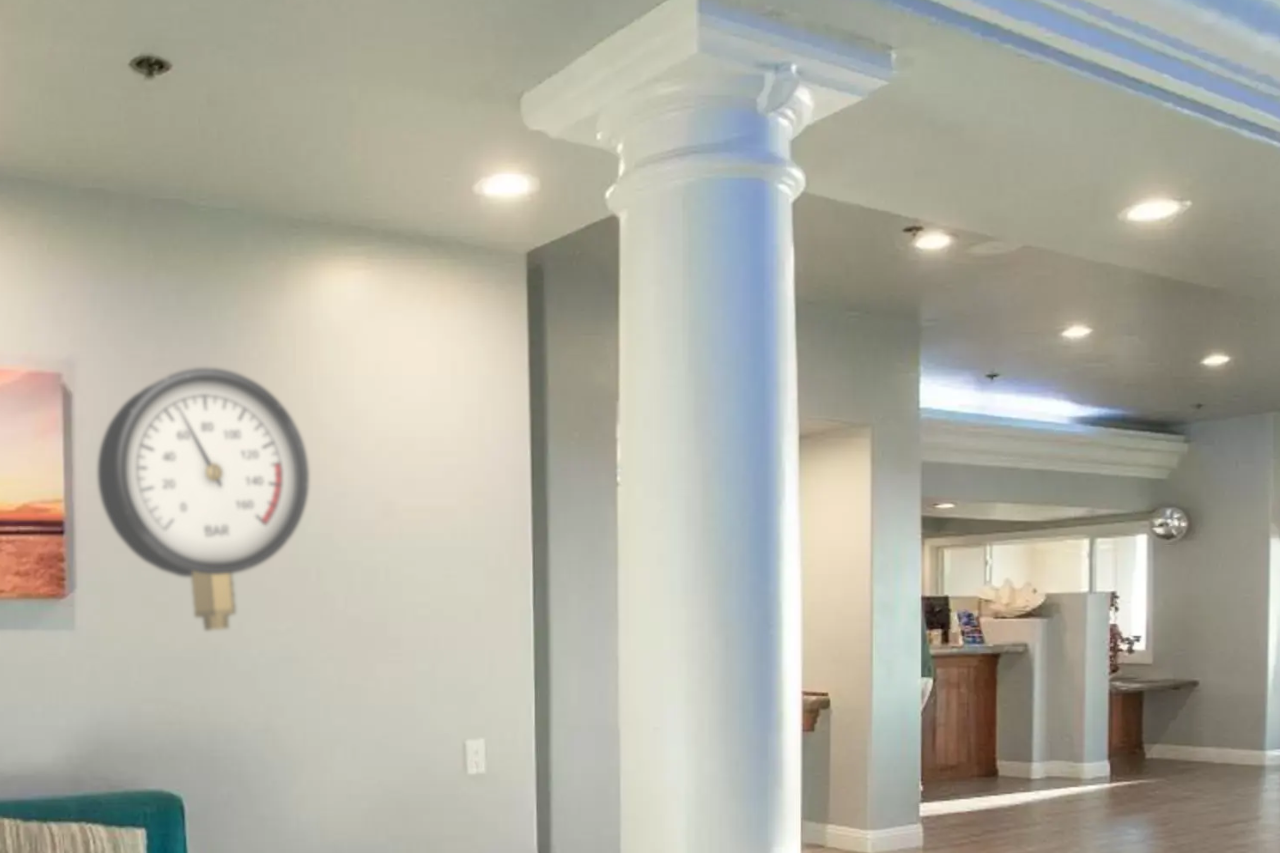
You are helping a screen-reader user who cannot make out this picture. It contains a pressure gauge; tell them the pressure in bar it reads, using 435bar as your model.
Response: 65bar
